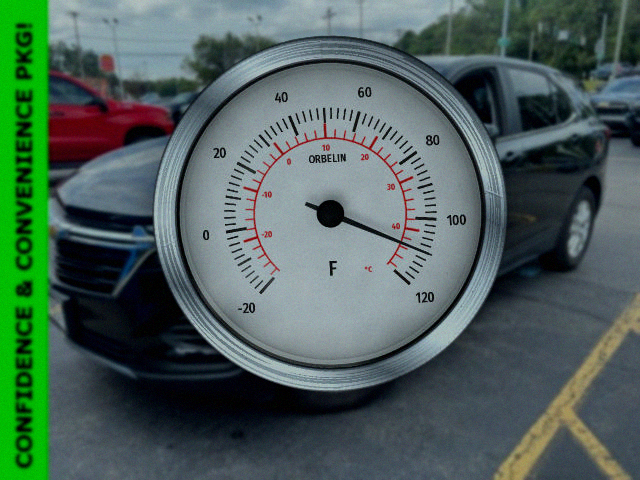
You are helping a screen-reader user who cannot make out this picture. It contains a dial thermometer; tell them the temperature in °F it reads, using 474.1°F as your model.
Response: 110°F
